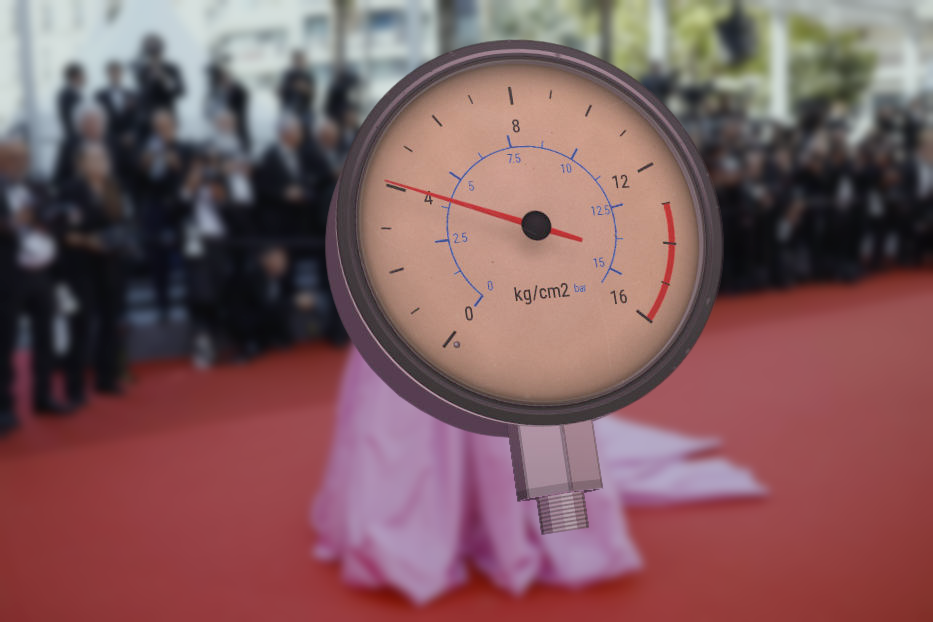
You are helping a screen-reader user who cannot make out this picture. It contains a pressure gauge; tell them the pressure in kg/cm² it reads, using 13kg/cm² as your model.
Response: 4kg/cm²
